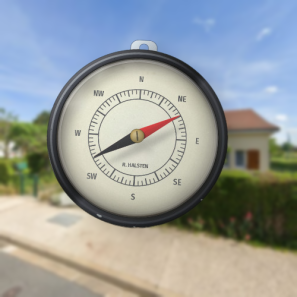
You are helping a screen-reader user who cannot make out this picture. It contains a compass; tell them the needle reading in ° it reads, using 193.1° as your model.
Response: 60°
